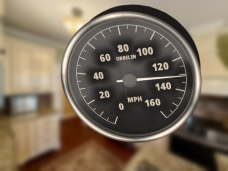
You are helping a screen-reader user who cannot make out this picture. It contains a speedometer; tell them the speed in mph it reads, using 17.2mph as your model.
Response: 130mph
